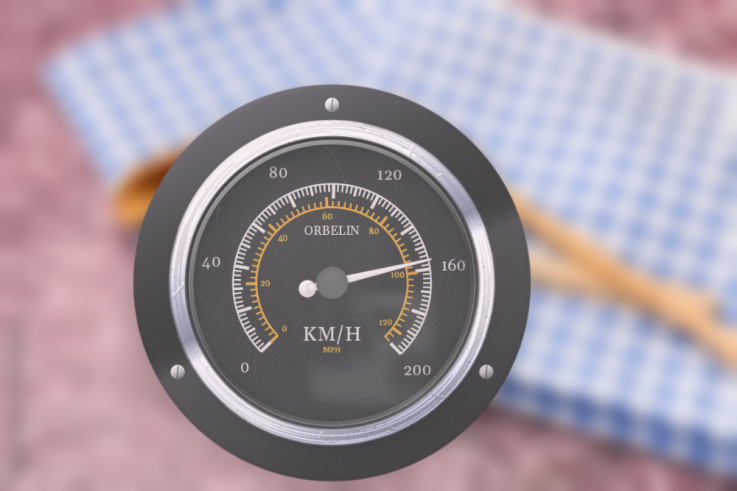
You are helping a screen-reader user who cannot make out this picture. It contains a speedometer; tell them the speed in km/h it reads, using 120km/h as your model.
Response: 156km/h
